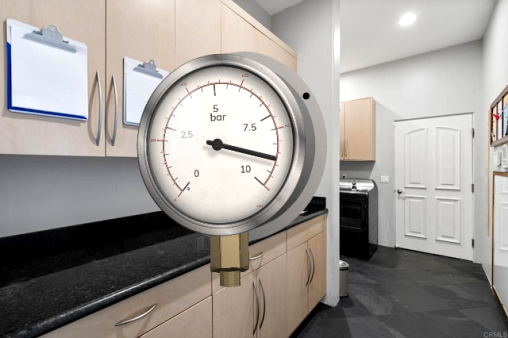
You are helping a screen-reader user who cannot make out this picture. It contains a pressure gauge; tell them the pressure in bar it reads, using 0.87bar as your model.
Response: 9bar
